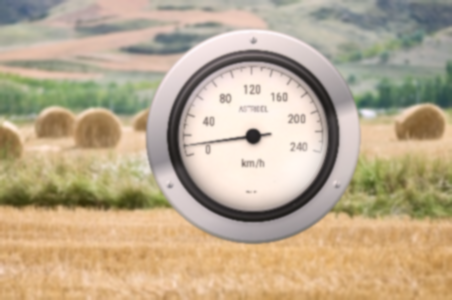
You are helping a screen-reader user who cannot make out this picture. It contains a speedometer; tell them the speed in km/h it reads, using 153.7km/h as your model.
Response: 10km/h
